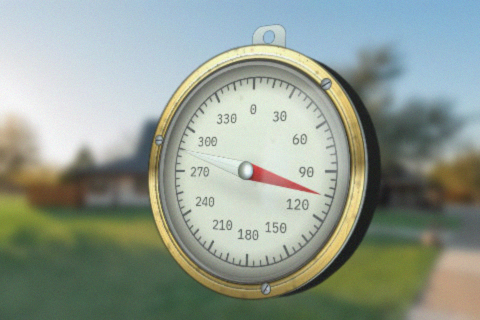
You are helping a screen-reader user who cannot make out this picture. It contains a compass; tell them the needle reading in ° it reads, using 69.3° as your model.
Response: 105°
